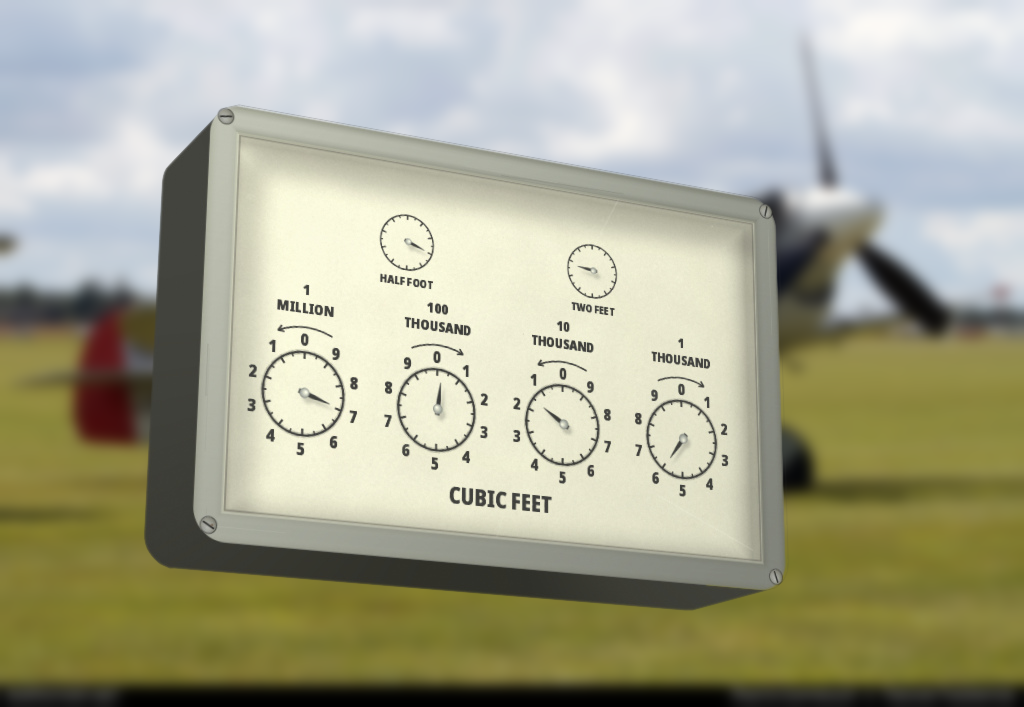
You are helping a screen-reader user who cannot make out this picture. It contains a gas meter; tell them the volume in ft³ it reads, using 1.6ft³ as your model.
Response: 701600ft³
